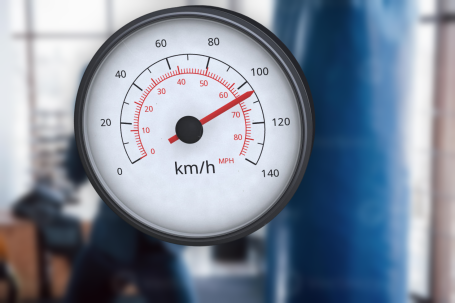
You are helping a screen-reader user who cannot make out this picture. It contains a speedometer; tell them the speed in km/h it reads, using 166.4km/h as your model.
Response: 105km/h
